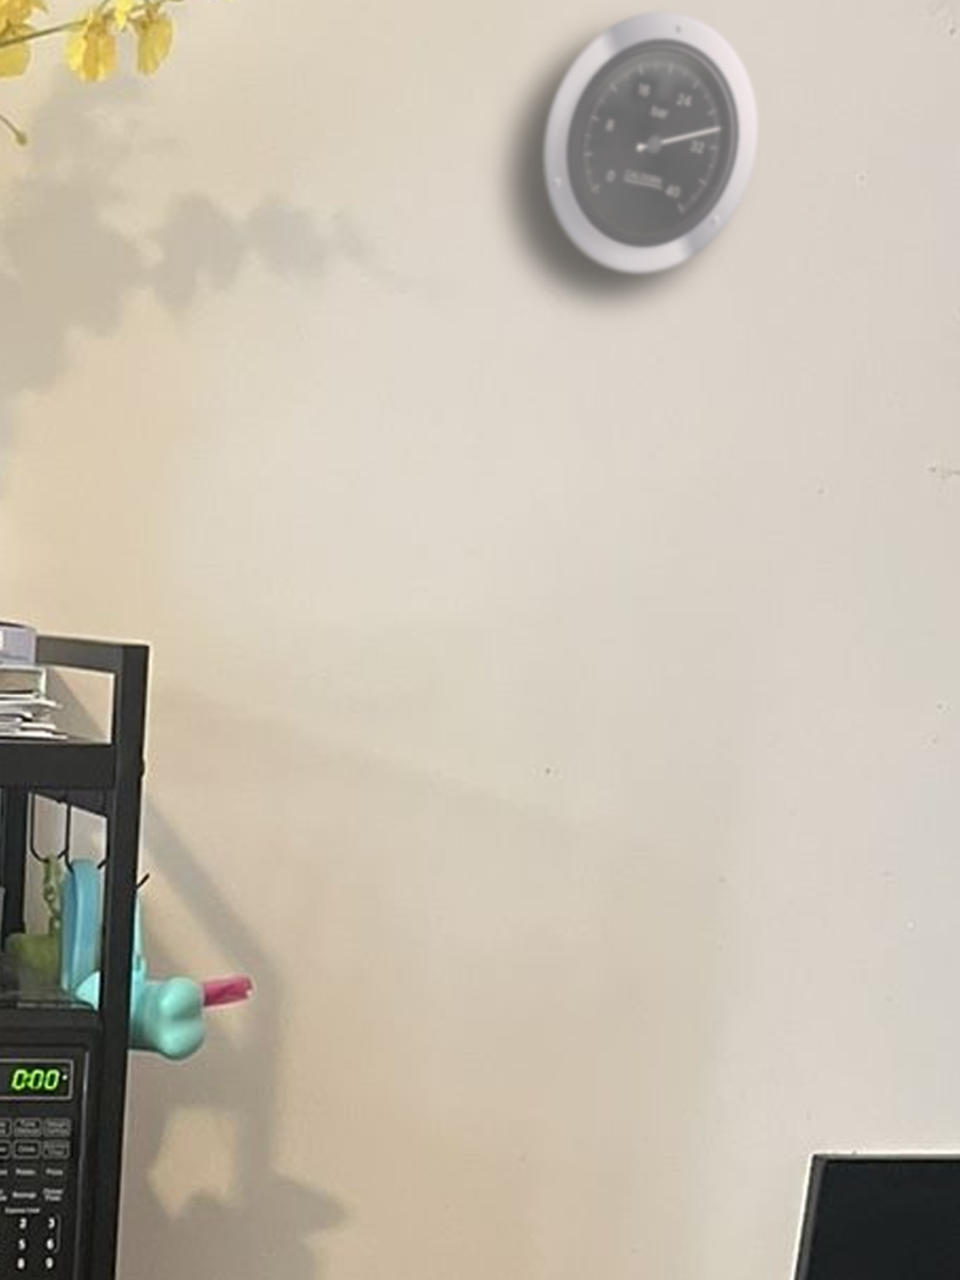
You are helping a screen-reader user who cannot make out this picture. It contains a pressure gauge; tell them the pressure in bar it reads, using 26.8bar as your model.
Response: 30bar
